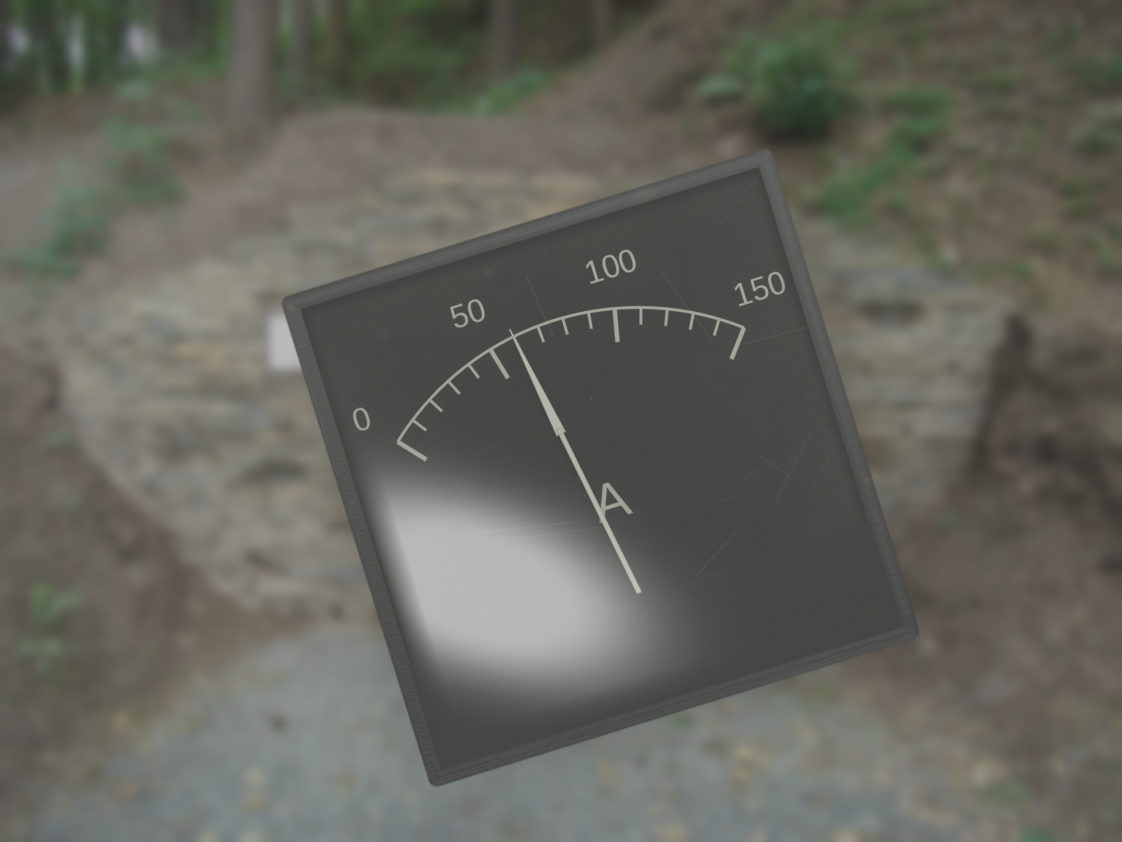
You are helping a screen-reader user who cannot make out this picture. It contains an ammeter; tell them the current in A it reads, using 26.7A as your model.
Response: 60A
